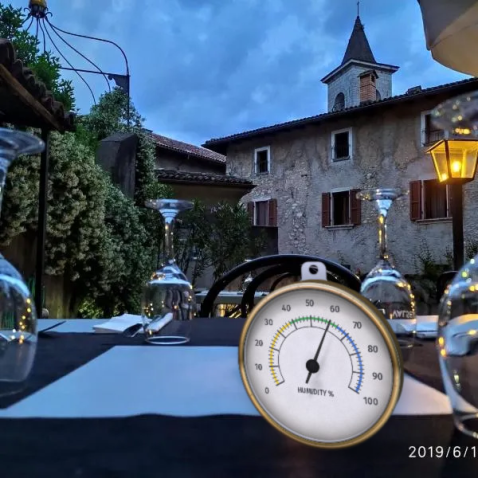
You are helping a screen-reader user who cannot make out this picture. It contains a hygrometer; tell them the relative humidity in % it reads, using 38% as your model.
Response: 60%
